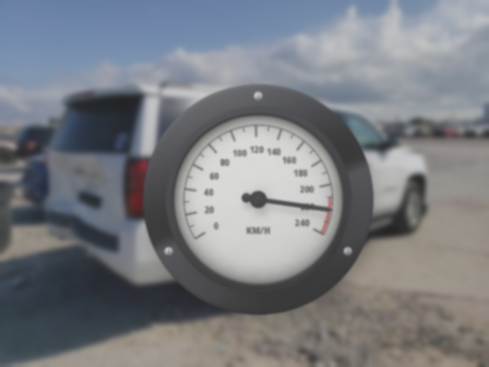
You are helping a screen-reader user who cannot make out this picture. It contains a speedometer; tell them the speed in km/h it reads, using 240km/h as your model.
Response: 220km/h
